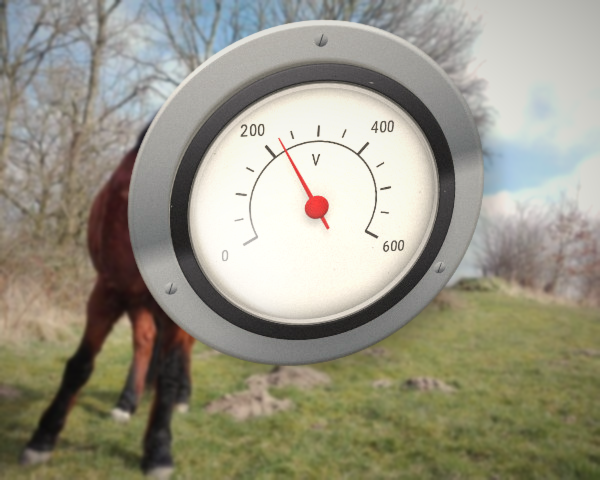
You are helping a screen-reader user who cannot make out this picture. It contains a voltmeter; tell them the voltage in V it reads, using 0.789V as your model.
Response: 225V
